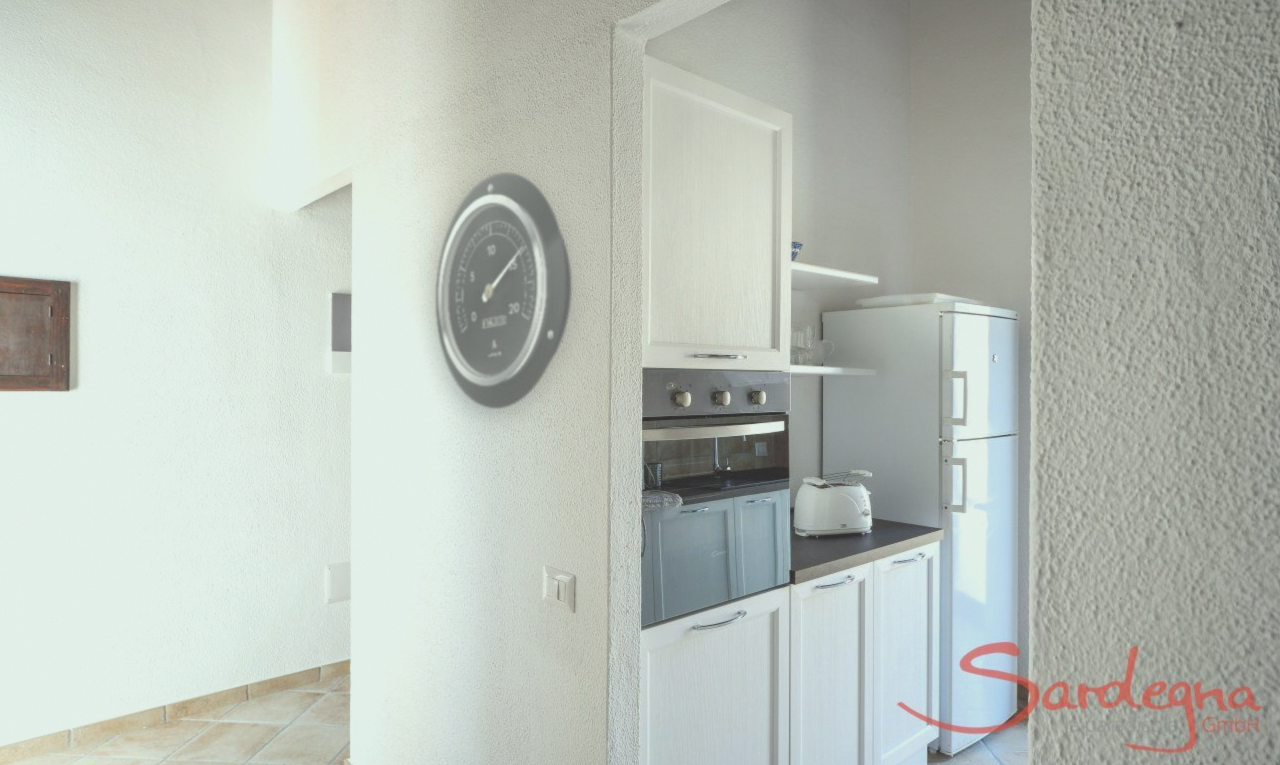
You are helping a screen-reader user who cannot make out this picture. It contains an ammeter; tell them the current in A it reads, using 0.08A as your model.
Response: 15A
